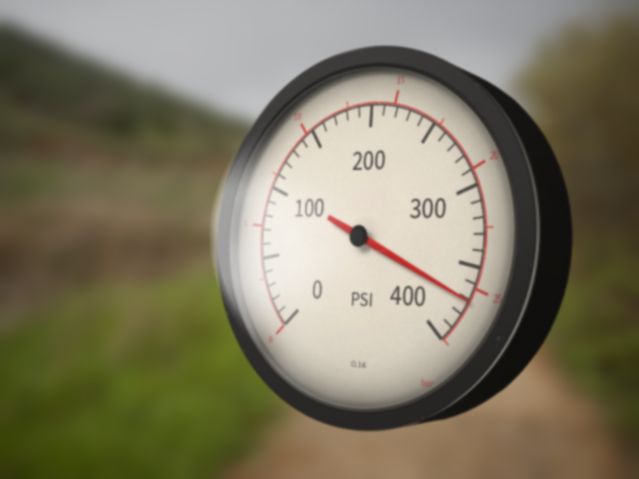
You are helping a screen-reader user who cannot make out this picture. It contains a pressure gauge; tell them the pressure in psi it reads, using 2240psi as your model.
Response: 370psi
